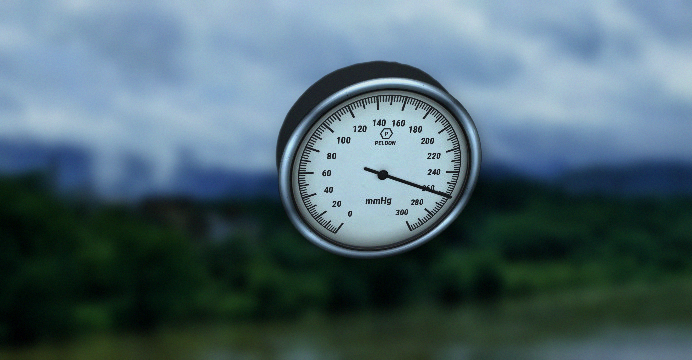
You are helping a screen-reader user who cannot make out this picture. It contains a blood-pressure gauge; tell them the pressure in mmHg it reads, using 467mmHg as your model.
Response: 260mmHg
